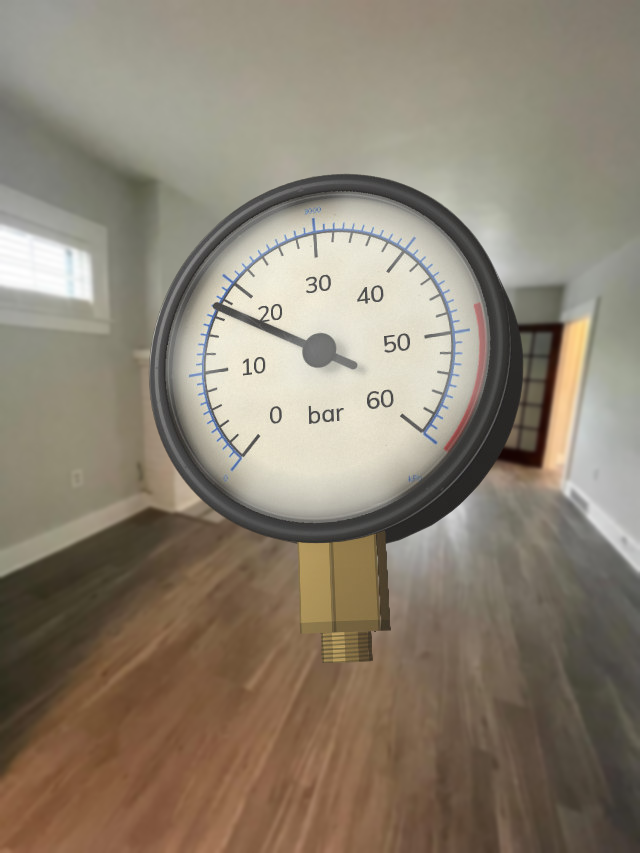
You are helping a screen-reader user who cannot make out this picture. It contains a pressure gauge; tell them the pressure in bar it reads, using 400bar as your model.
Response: 17bar
